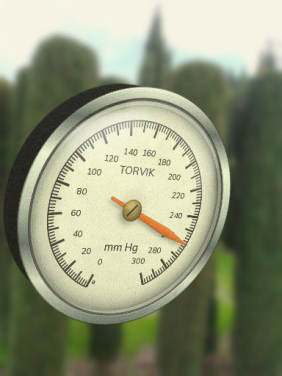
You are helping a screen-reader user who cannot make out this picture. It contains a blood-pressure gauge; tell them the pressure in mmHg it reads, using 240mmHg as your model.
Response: 260mmHg
